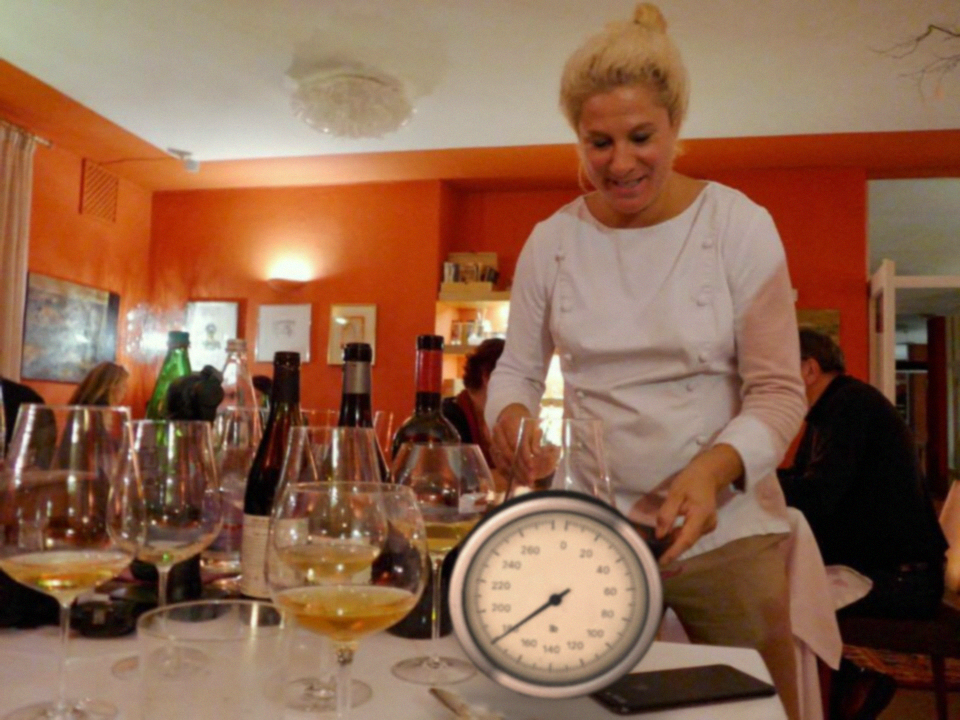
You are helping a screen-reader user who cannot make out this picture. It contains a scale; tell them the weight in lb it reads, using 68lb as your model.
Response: 180lb
